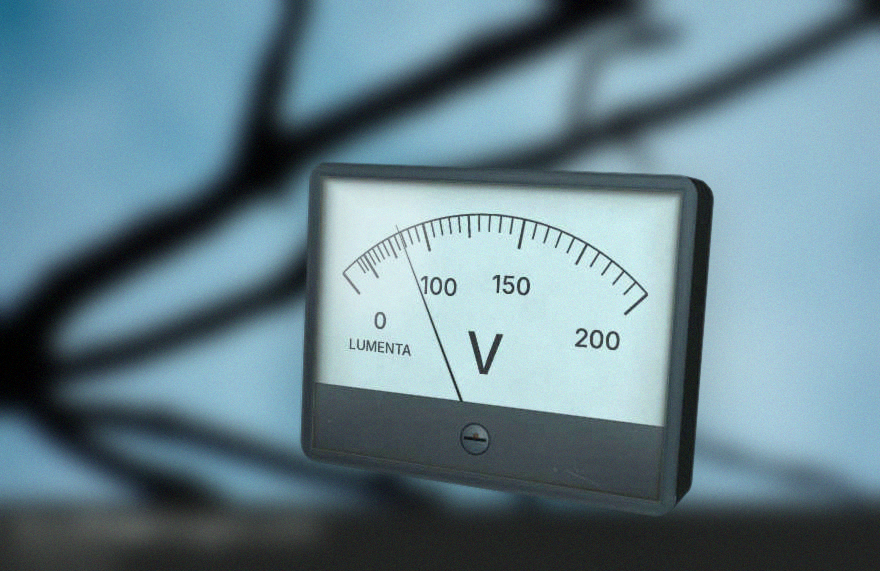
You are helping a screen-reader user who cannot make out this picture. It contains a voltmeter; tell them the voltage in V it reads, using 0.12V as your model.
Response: 85V
